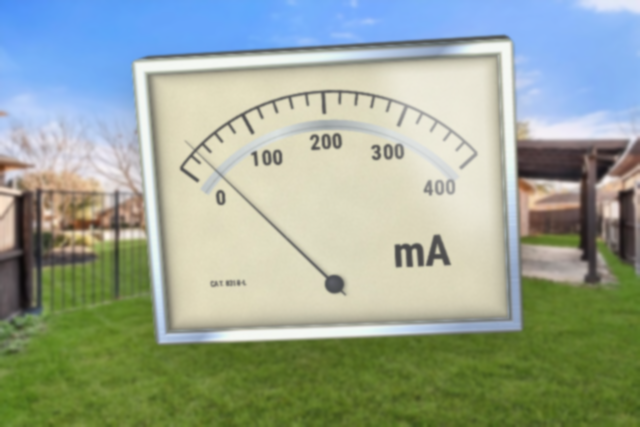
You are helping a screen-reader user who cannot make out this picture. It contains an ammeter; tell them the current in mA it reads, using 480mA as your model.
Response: 30mA
